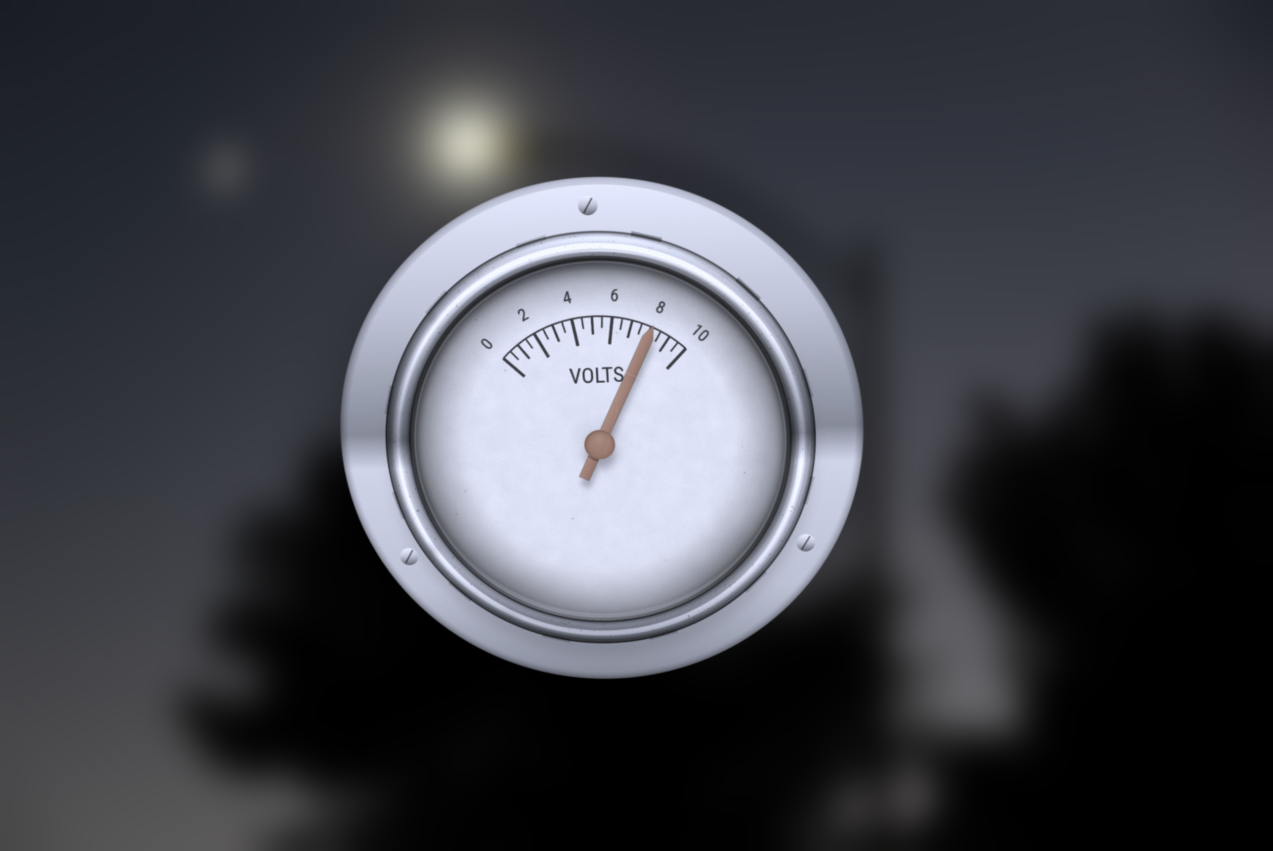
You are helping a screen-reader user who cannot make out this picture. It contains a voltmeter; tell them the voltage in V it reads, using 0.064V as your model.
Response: 8V
